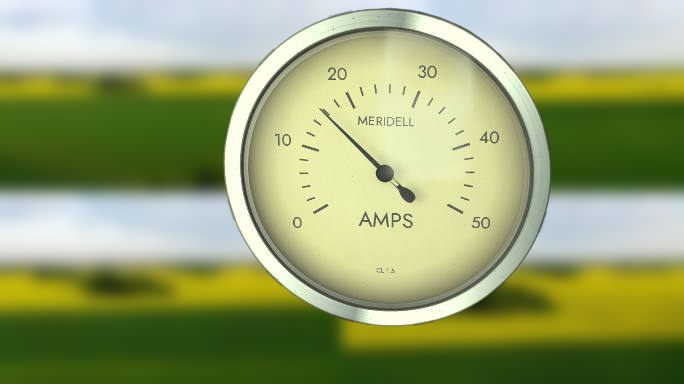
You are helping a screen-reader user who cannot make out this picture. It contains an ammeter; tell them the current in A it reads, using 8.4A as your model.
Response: 16A
